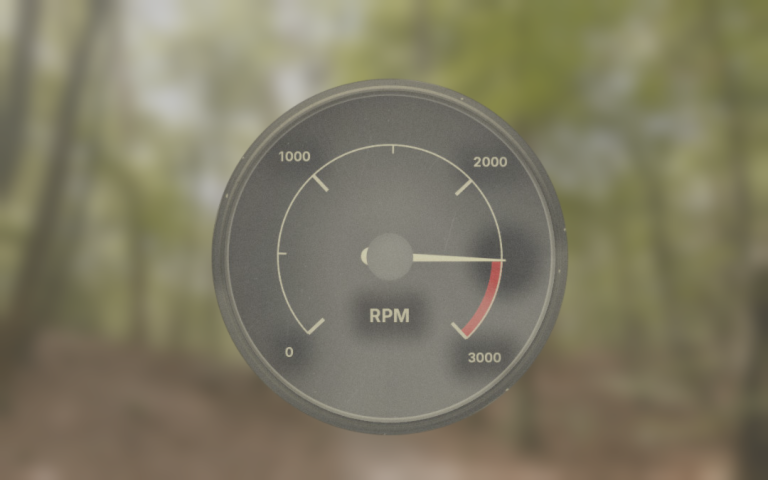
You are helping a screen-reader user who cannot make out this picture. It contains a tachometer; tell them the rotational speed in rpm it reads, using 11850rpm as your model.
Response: 2500rpm
